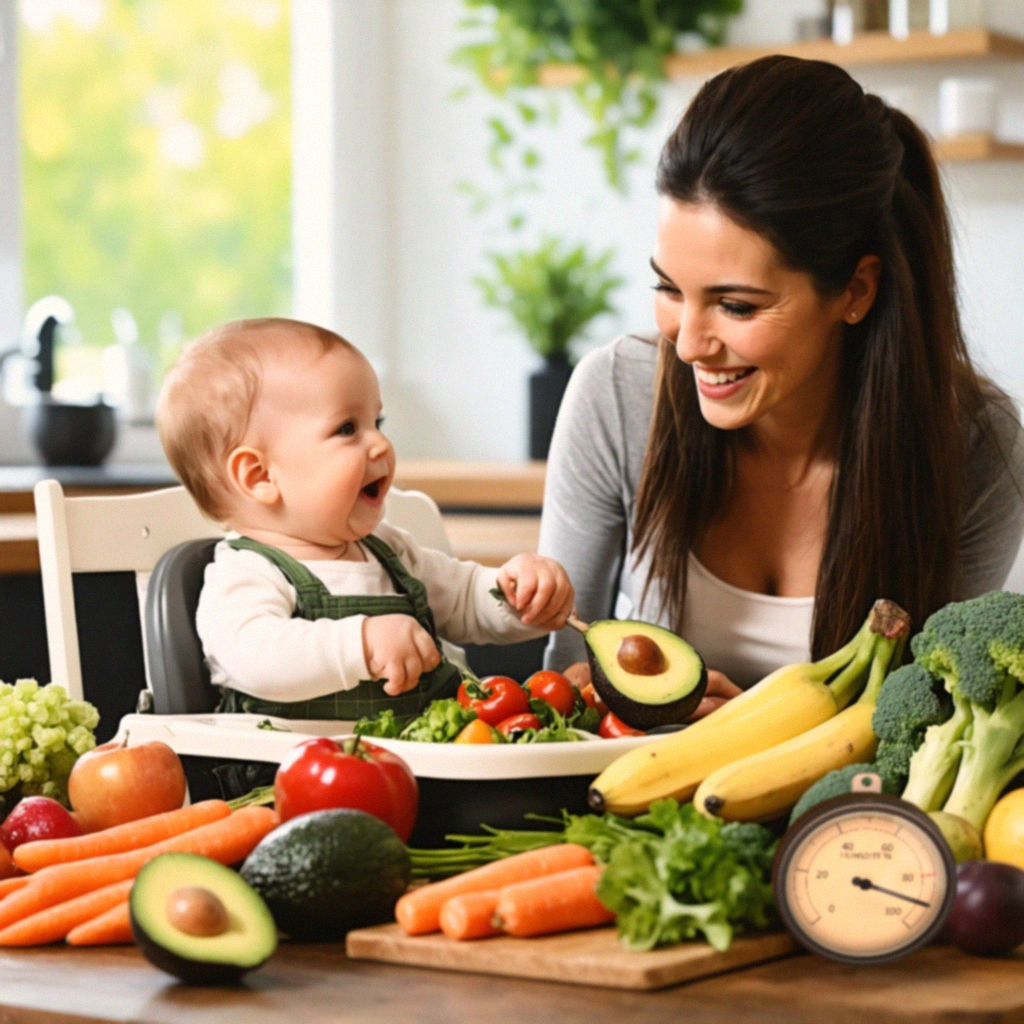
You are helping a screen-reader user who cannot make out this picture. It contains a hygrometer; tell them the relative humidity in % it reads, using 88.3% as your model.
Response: 90%
